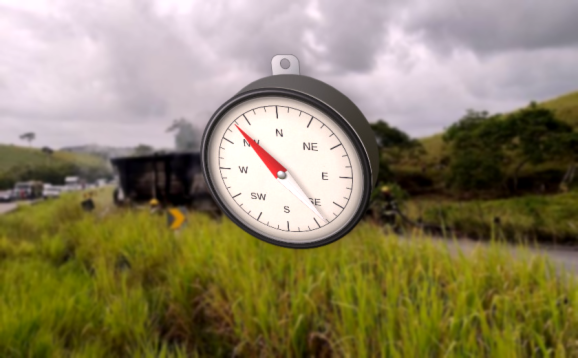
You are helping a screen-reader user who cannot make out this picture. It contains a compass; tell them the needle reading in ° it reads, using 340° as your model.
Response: 320°
